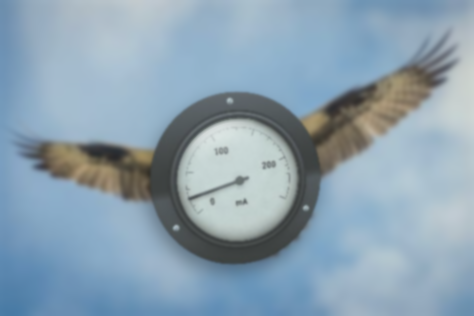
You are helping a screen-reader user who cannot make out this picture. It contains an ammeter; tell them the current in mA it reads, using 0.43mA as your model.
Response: 20mA
